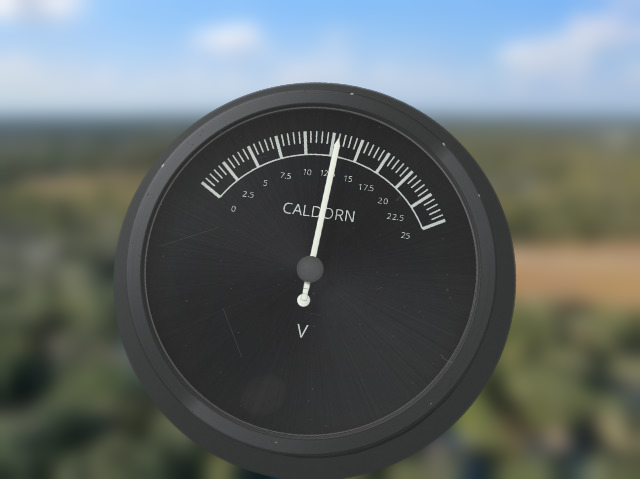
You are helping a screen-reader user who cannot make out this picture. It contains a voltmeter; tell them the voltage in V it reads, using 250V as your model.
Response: 13V
